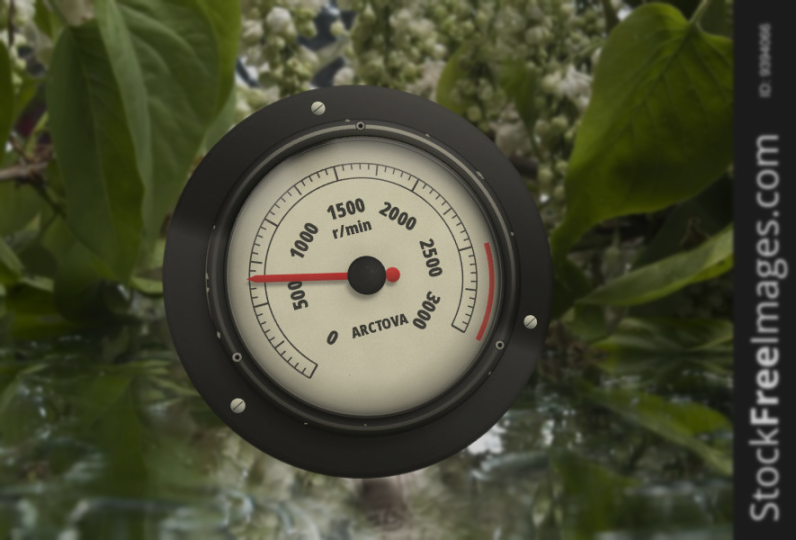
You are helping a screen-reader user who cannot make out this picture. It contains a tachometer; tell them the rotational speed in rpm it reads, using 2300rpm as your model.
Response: 650rpm
